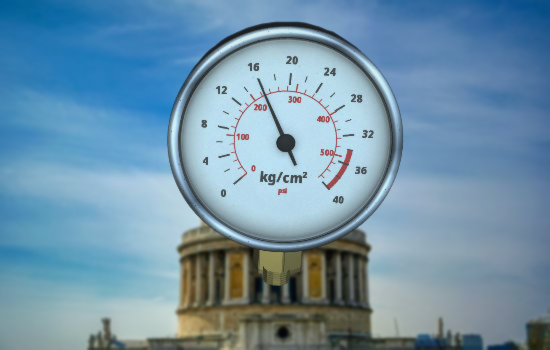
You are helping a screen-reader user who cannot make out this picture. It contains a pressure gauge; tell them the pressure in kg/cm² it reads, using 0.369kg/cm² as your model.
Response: 16kg/cm²
